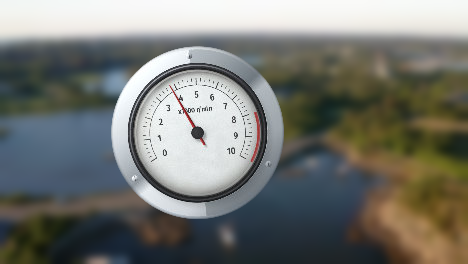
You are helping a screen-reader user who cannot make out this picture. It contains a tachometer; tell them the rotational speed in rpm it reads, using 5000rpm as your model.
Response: 3800rpm
